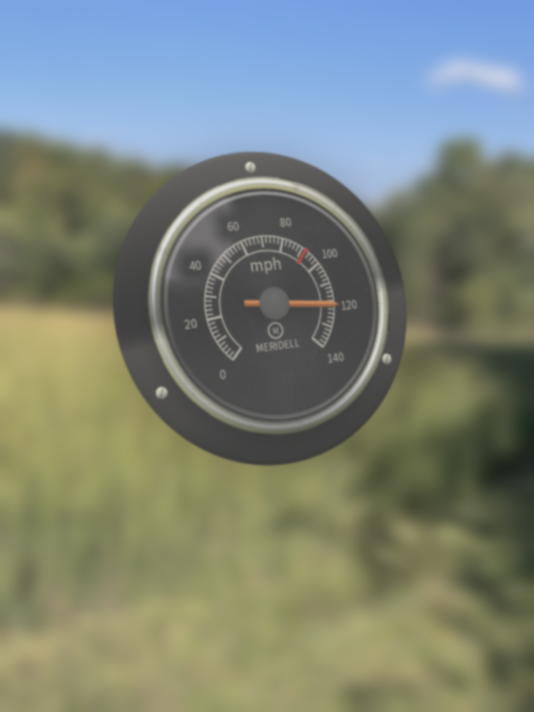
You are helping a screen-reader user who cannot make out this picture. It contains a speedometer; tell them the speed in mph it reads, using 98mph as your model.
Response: 120mph
